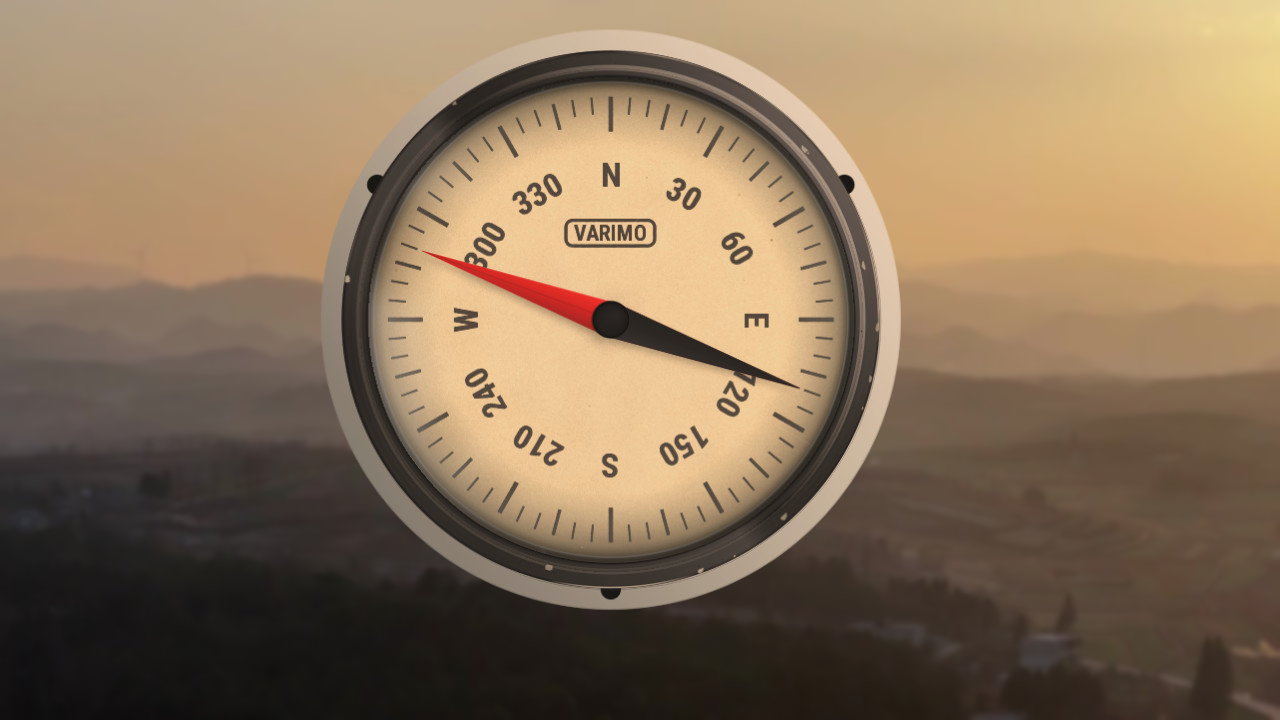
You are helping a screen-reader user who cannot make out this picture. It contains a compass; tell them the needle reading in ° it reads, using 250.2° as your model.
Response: 290°
